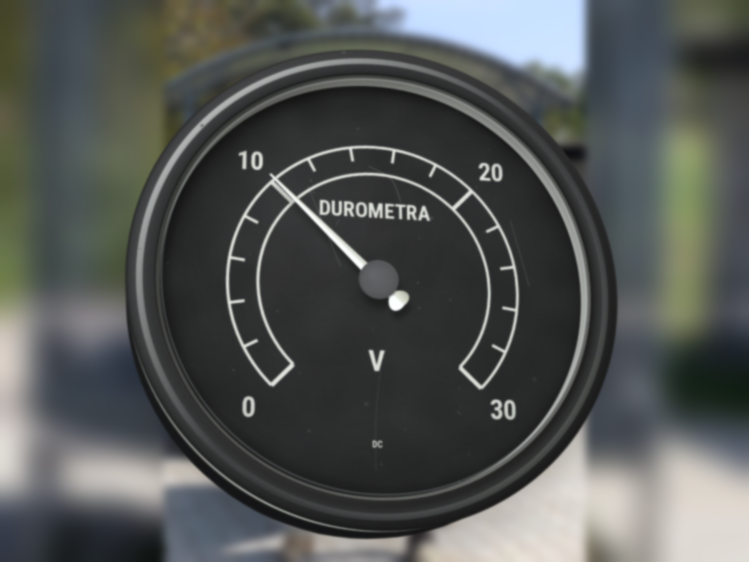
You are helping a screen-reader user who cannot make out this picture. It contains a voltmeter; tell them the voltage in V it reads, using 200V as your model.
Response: 10V
